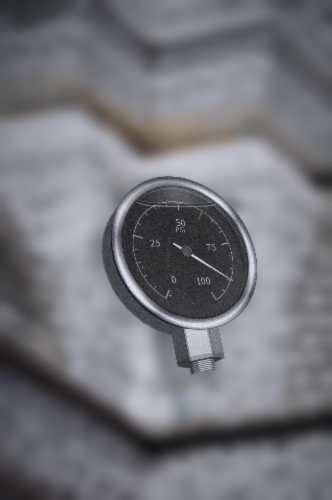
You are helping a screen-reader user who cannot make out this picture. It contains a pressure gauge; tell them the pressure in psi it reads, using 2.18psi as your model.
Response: 90psi
